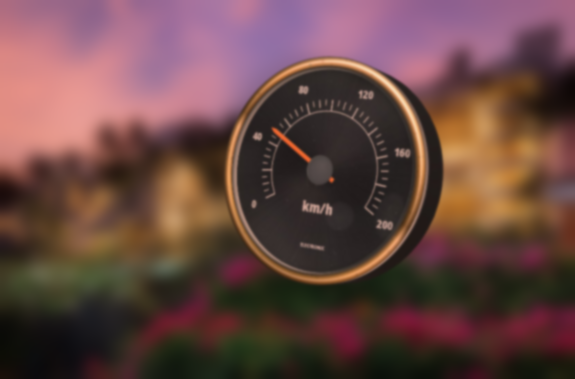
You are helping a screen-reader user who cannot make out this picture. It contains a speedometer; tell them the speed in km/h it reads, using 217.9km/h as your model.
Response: 50km/h
